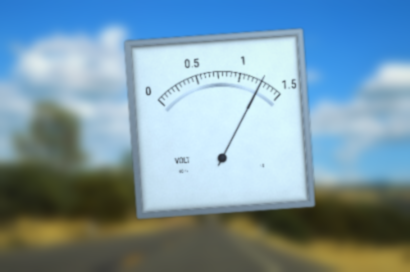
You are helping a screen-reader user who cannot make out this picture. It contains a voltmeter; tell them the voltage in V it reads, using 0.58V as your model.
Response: 1.25V
